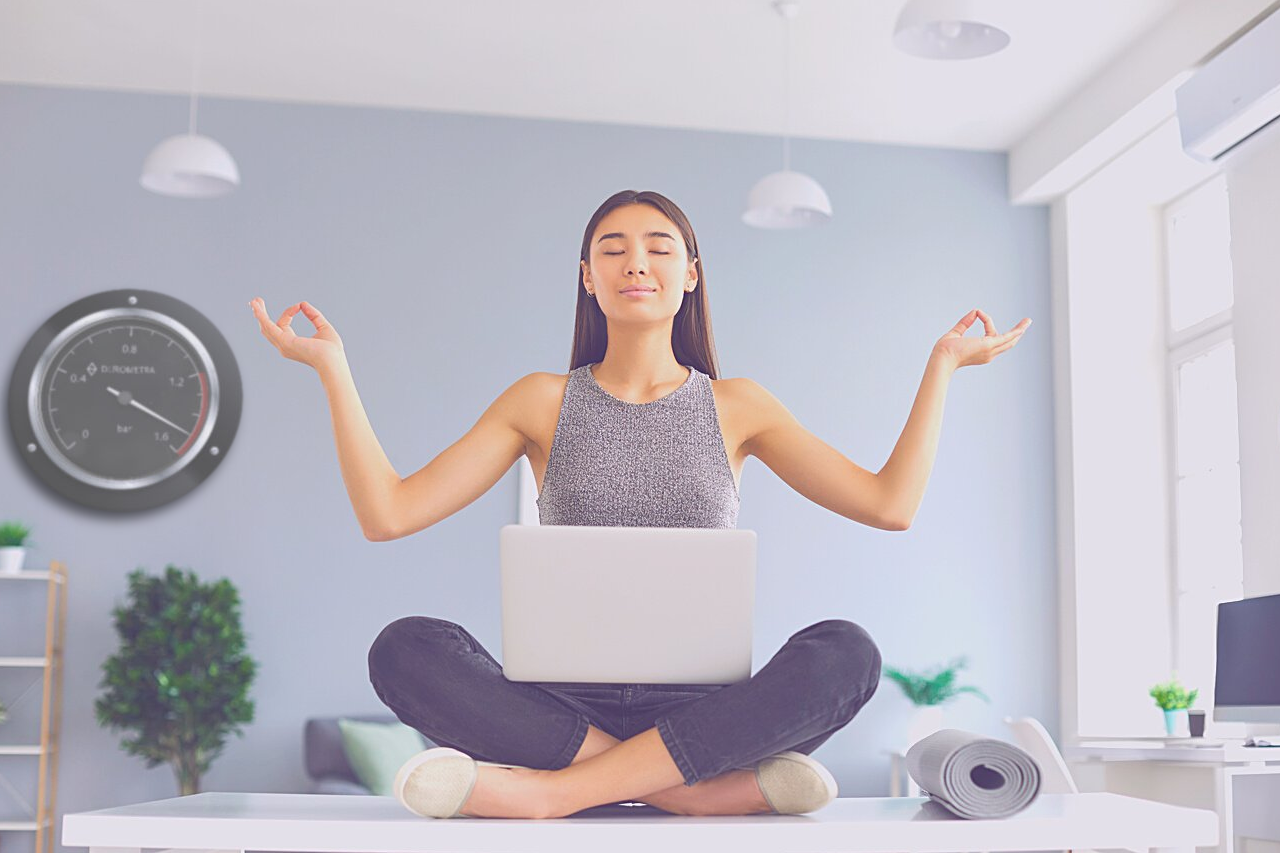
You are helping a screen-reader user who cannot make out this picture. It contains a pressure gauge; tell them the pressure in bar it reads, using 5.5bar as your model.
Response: 1.5bar
